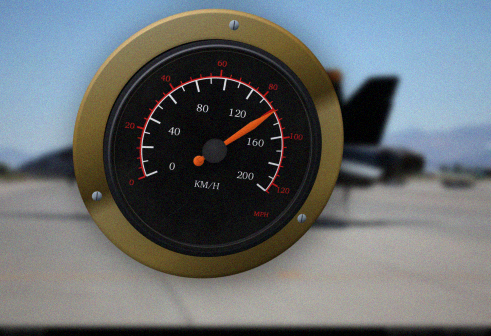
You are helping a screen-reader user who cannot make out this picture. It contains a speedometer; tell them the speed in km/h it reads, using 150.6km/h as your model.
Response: 140km/h
